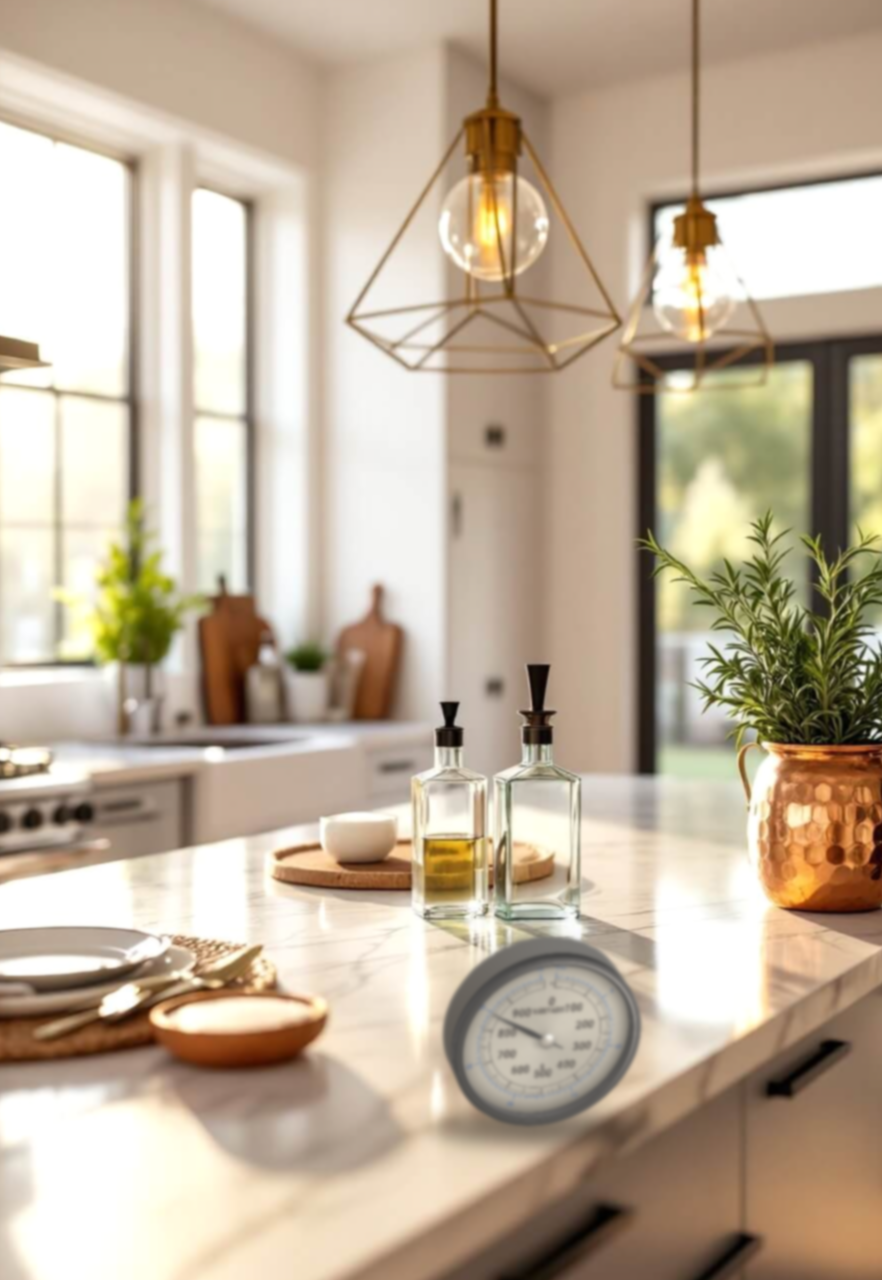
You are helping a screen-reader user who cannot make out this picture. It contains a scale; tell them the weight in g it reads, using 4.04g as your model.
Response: 850g
